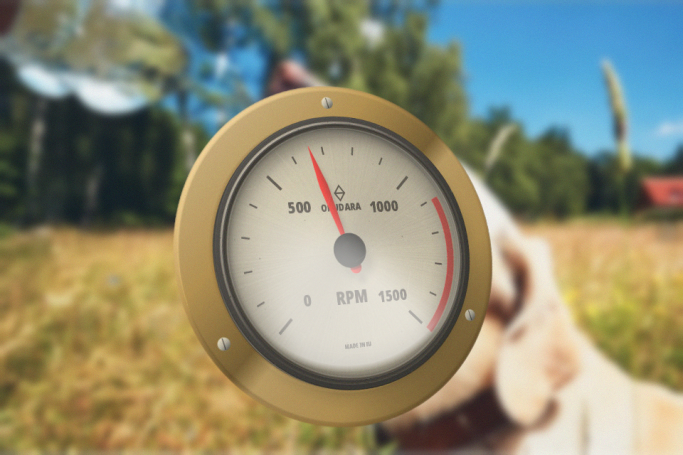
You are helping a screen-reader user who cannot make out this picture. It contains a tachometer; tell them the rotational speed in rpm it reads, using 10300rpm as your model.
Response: 650rpm
